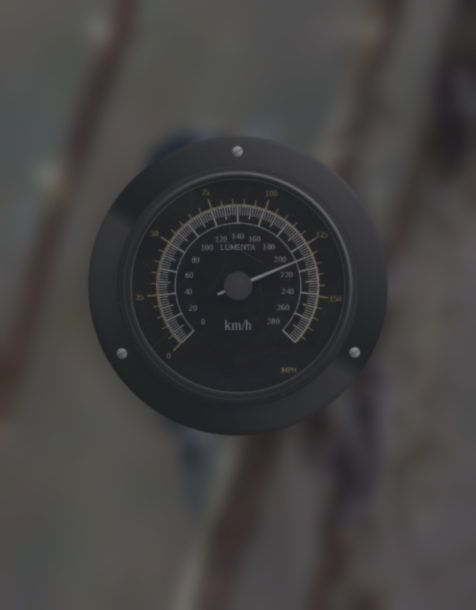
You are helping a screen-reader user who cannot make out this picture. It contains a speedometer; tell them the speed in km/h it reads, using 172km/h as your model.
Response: 210km/h
